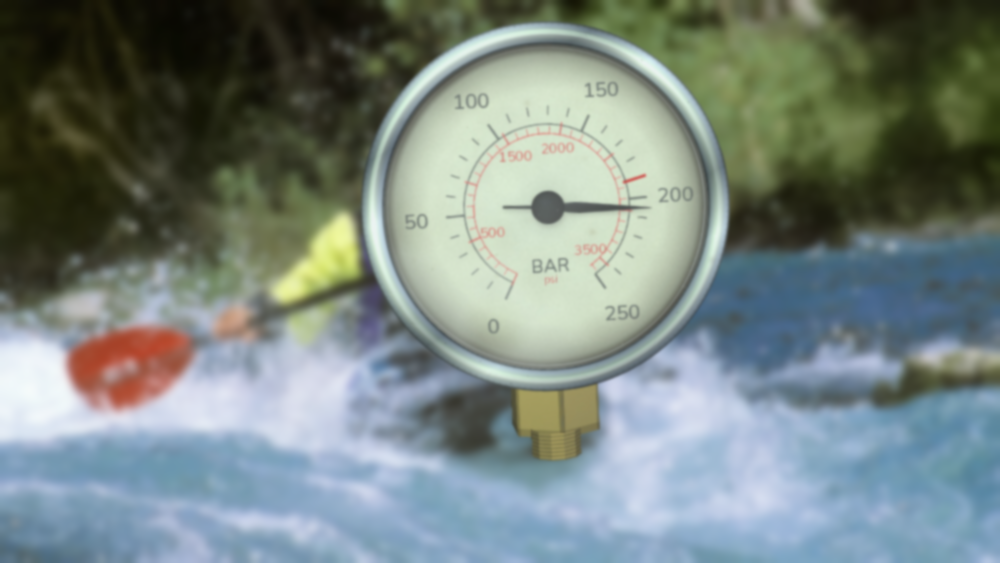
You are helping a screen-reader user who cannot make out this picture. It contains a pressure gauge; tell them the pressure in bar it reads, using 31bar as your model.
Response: 205bar
